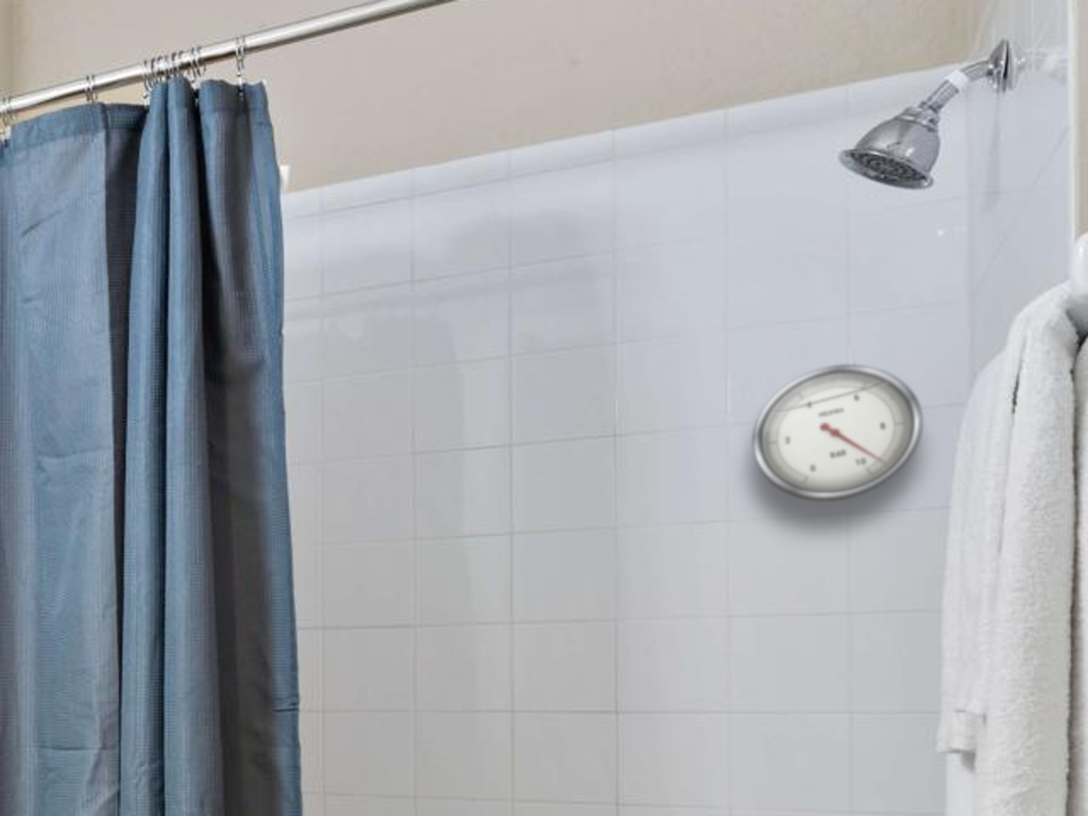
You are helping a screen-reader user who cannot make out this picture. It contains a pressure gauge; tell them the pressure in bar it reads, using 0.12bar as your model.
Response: 9.5bar
